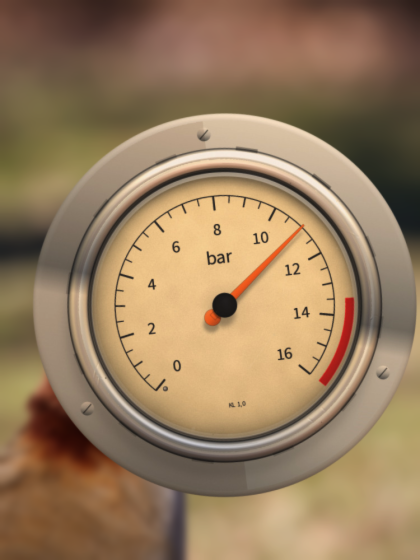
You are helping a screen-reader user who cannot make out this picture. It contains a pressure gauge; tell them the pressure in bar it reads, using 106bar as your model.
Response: 11bar
